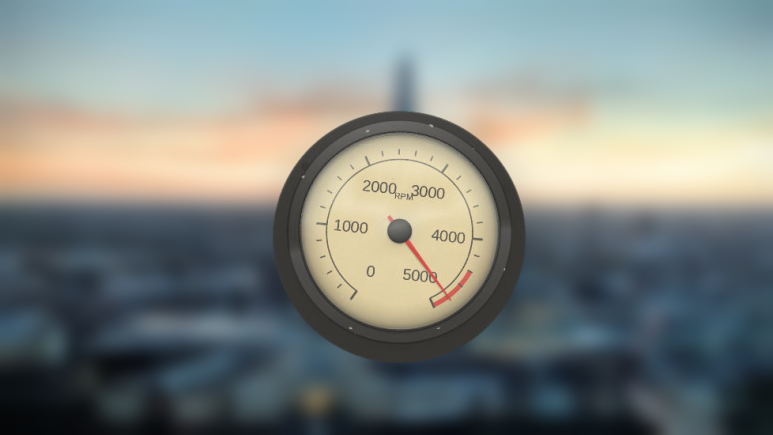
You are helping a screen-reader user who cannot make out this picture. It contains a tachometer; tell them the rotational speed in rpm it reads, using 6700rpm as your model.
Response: 4800rpm
